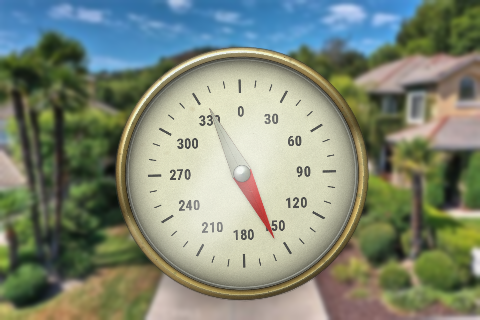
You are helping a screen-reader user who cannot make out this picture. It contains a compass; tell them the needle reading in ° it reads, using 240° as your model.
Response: 155°
